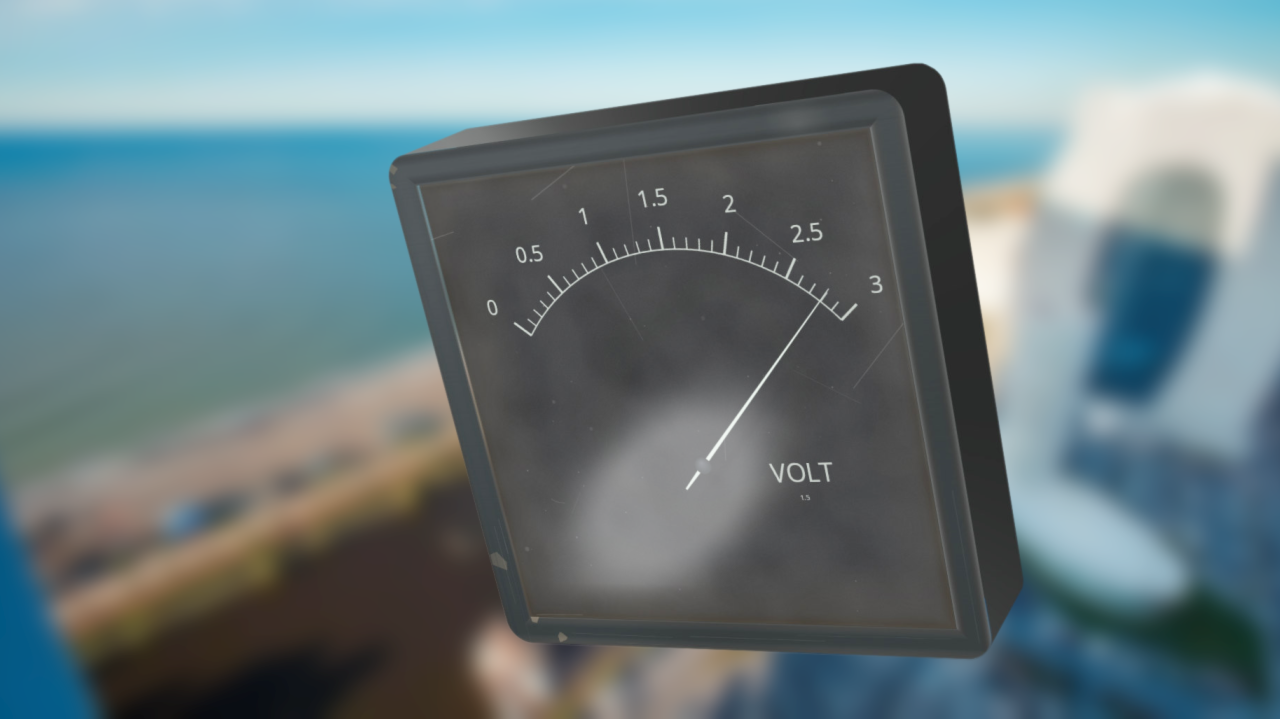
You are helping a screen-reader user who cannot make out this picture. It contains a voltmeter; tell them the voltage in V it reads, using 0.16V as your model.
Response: 2.8V
